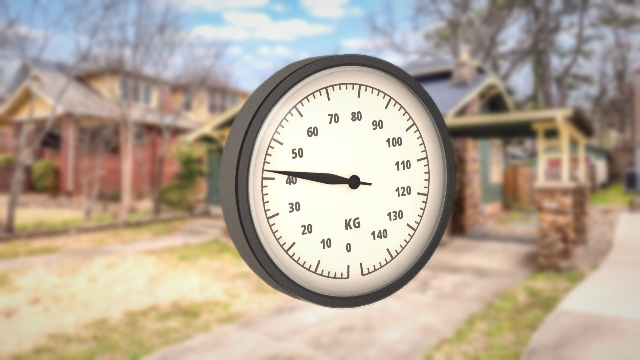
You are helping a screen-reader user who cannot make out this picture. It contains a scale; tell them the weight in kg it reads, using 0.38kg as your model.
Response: 42kg
